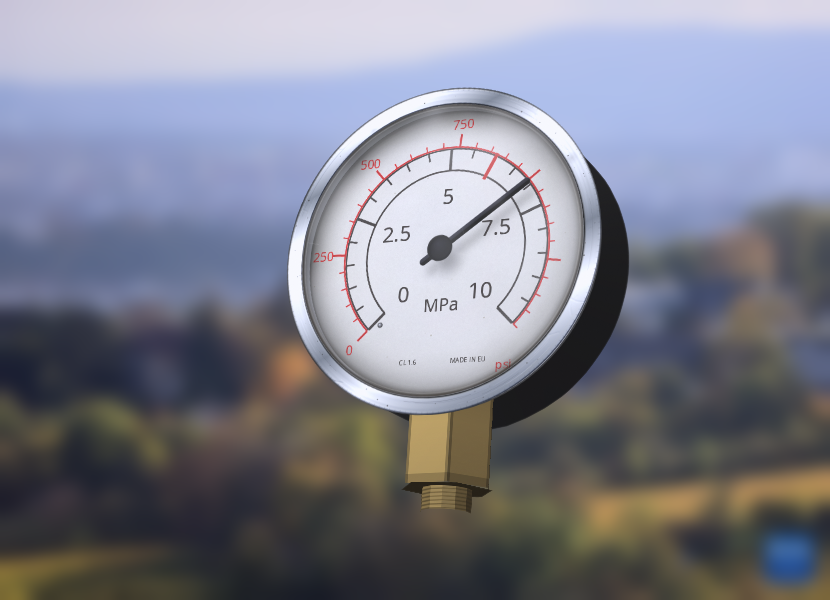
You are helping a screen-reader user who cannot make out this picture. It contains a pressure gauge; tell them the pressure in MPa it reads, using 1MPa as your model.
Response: 7MPa
